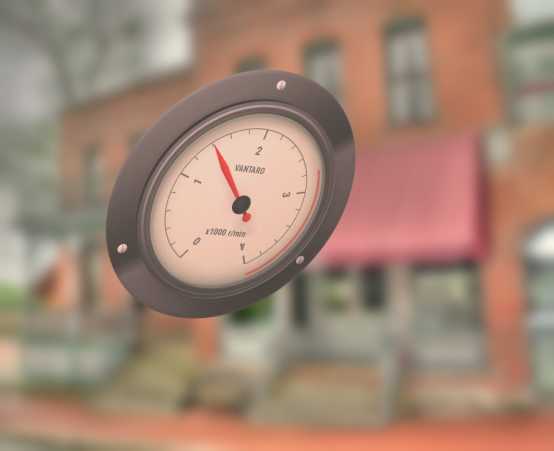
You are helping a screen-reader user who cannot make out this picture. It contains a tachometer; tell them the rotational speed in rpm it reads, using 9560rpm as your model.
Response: 1400rpm
